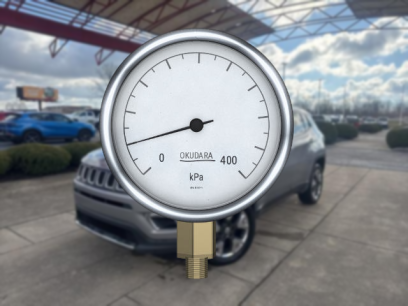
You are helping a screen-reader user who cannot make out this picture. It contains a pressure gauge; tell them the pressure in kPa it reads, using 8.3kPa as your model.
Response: 40kPa
